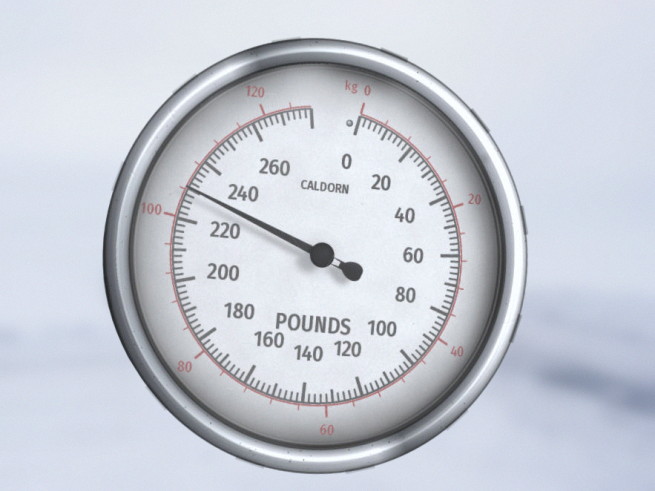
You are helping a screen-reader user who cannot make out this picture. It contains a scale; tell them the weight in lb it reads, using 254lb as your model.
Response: 230lb
